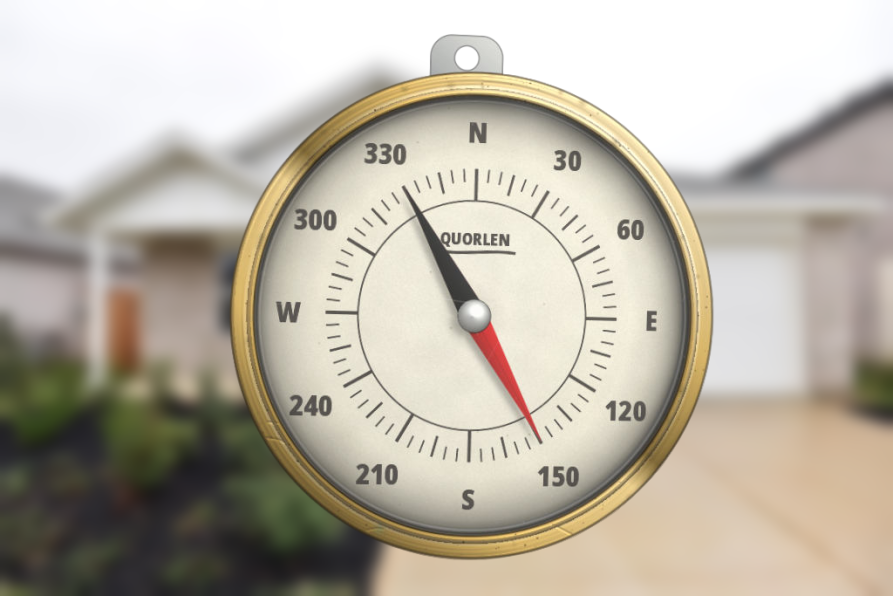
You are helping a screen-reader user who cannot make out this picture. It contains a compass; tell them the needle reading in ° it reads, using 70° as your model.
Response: 150°
